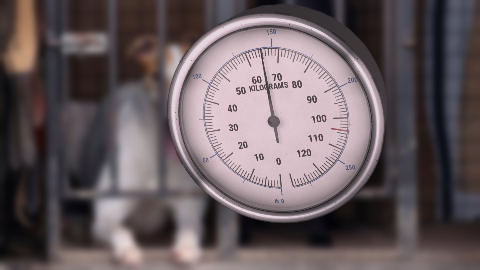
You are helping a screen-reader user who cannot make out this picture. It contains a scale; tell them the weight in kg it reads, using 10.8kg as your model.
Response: 65kg
